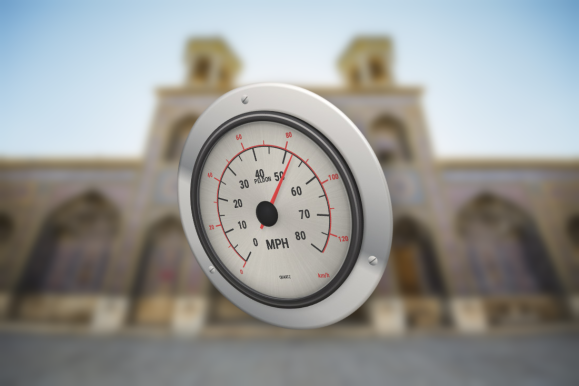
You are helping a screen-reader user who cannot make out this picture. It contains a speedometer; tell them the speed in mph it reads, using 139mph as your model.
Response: 52.5mph
